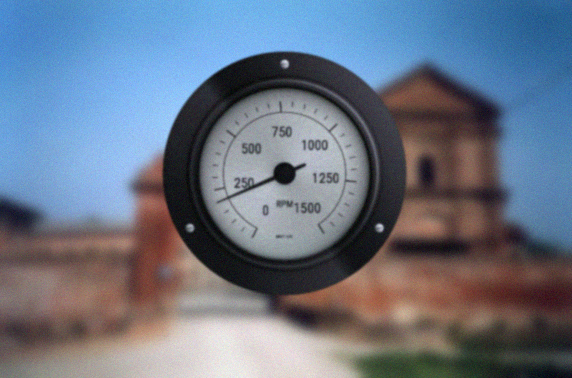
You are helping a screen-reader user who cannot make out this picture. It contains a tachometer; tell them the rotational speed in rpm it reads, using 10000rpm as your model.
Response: 200rpm
